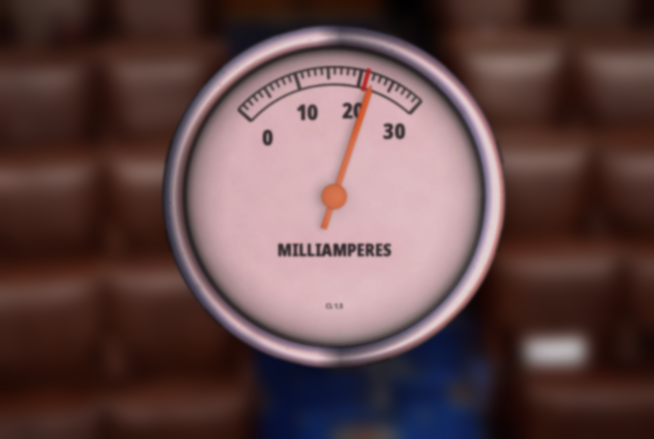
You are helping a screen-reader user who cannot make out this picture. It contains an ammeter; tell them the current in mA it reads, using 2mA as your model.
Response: 22mA
